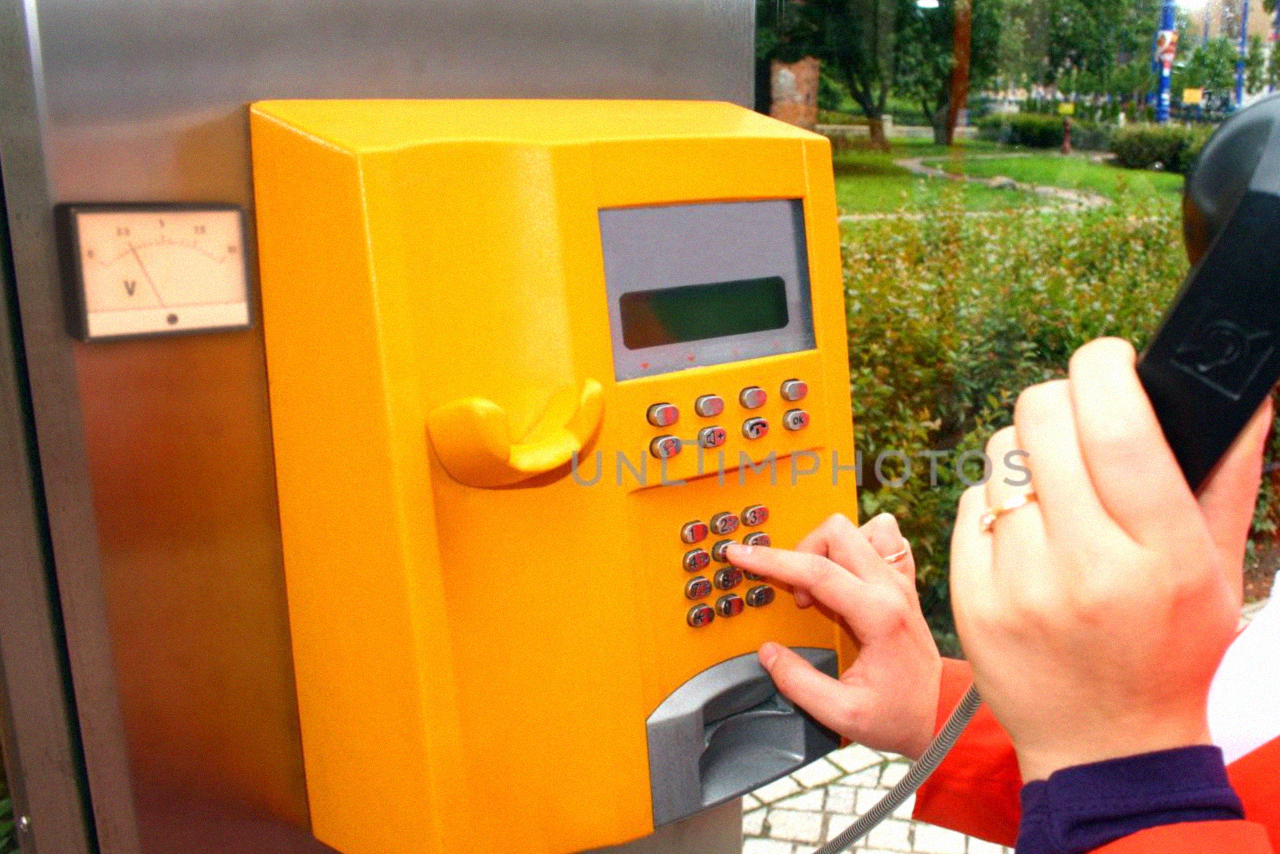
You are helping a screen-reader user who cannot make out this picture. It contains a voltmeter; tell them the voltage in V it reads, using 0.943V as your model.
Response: 2.5V
